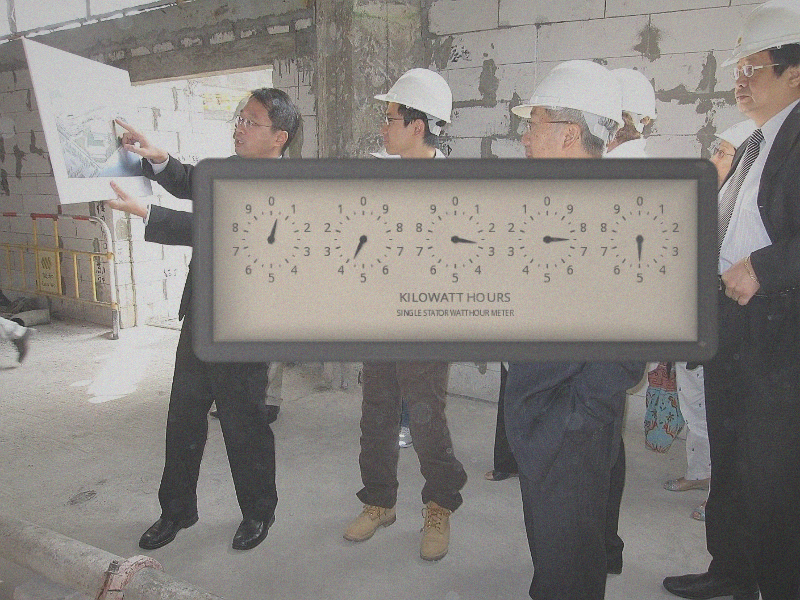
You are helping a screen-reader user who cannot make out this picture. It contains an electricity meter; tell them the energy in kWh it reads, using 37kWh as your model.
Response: 4275kWh
